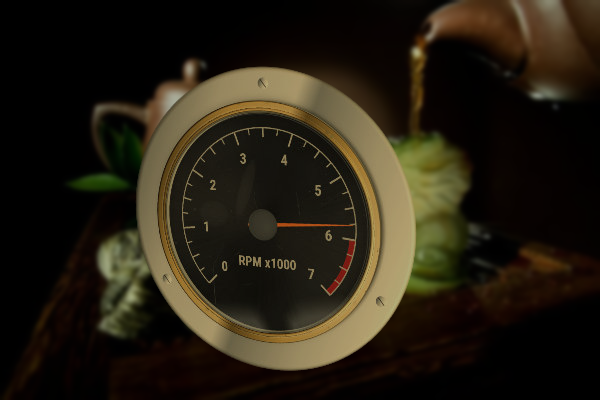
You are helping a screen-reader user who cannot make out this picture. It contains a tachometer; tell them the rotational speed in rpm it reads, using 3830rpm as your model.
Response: 5750rpm
